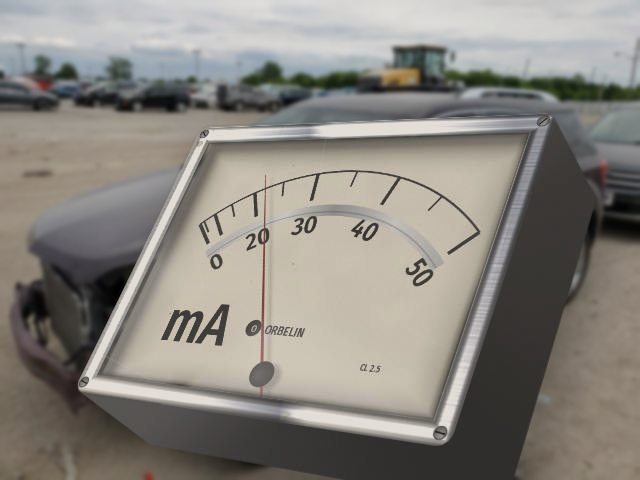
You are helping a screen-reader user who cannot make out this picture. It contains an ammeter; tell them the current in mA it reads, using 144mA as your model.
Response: 22.5mA
